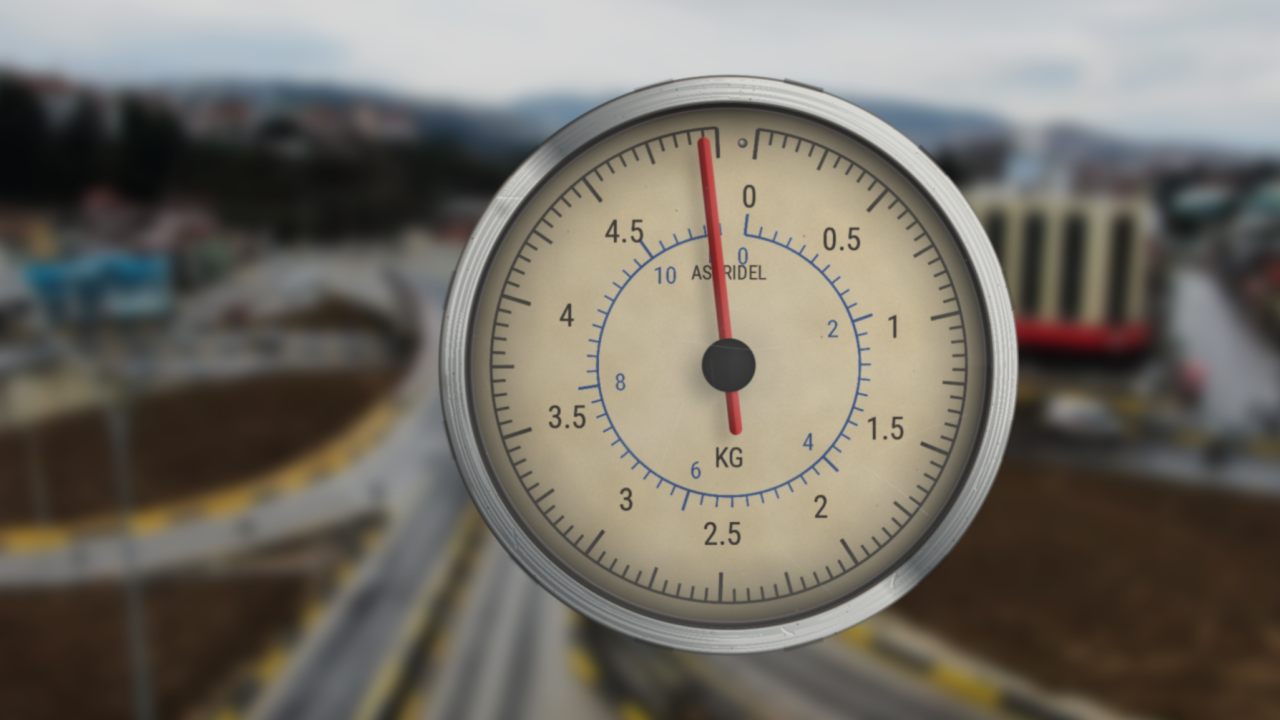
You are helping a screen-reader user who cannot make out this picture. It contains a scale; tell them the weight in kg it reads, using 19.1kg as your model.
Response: 4.95kg
